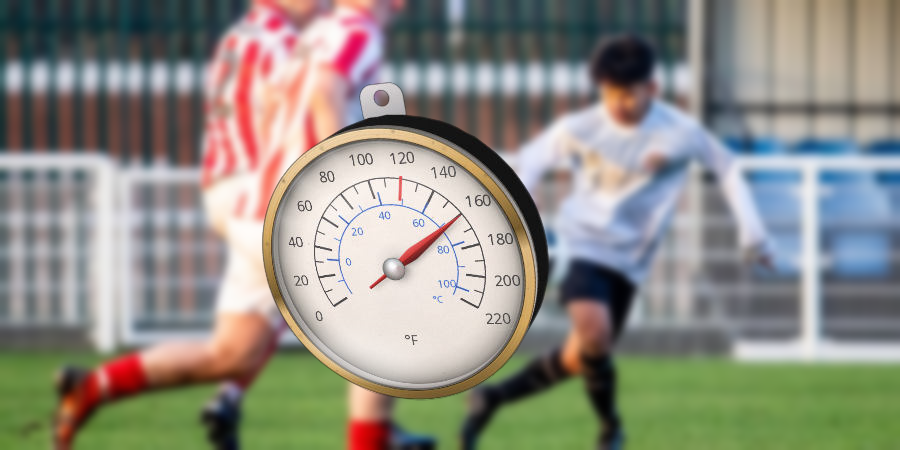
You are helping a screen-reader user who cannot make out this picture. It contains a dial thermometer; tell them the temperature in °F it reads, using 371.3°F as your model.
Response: 160°F
